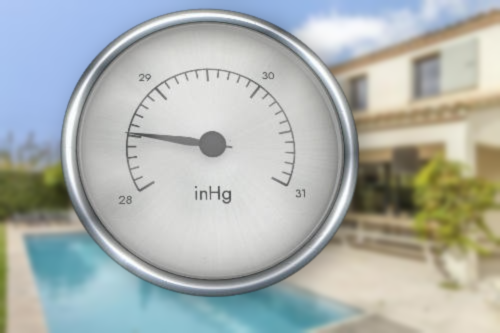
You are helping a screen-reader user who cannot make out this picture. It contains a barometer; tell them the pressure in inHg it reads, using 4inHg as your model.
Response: 28.5inHg
